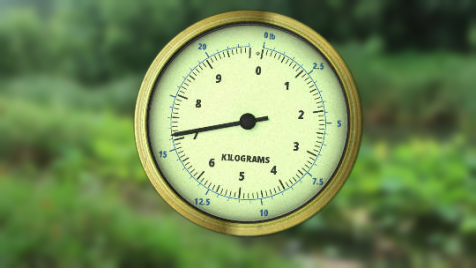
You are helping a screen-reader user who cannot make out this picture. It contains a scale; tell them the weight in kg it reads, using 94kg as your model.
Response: 7.1kg
